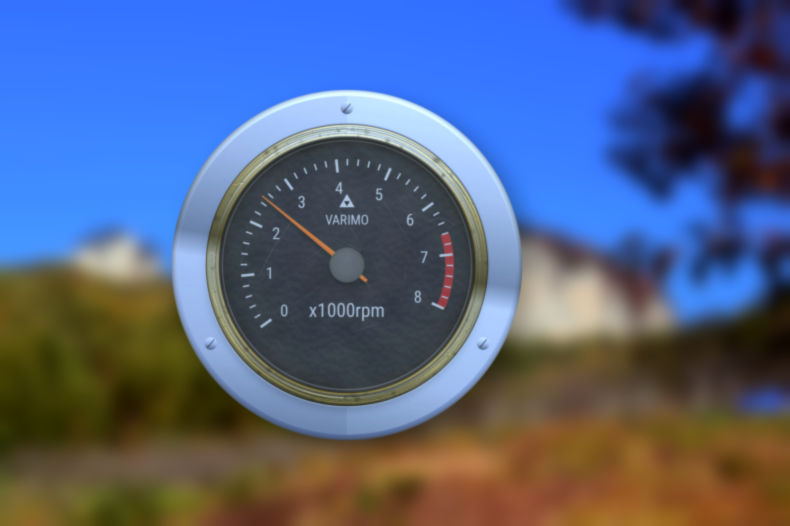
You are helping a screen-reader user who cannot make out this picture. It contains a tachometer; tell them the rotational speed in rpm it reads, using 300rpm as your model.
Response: 2500rpm
